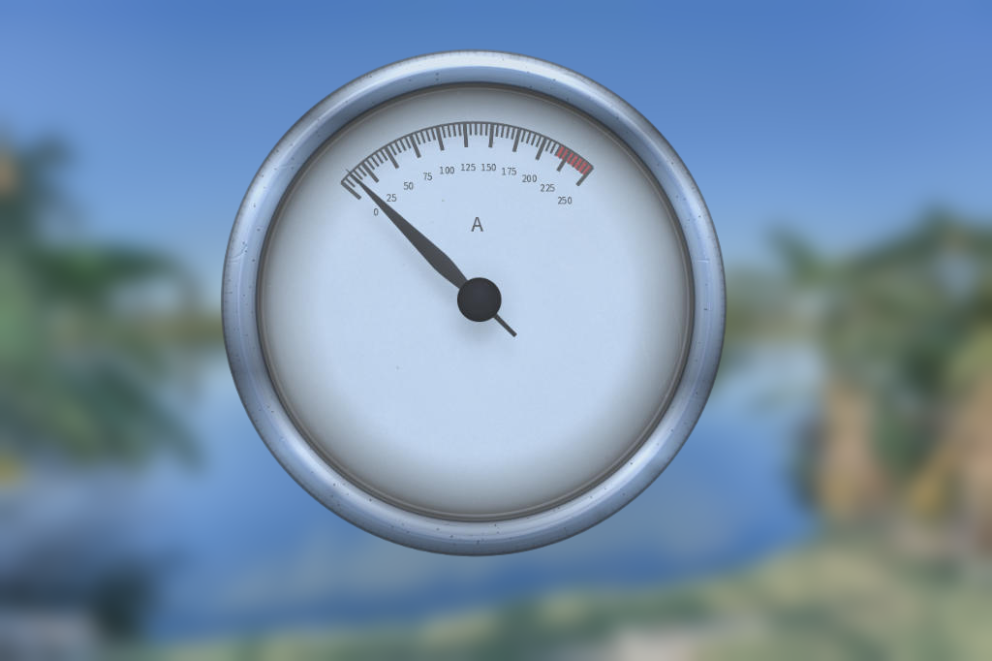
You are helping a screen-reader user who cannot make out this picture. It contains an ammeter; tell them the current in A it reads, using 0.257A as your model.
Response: 10A
